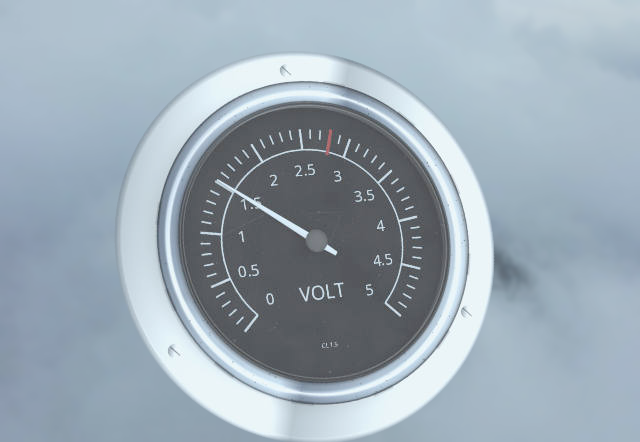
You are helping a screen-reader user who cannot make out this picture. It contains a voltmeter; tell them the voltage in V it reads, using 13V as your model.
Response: 1.5V
